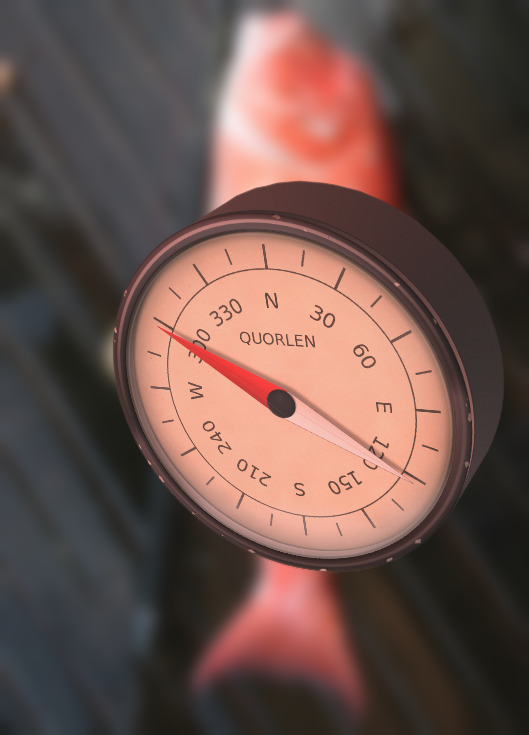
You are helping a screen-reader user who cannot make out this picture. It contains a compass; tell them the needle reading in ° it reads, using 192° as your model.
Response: 300°
